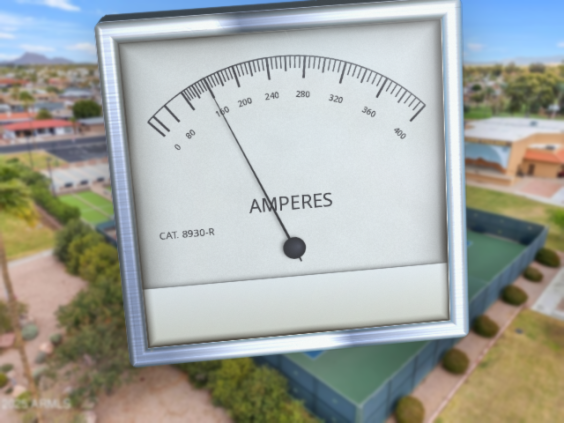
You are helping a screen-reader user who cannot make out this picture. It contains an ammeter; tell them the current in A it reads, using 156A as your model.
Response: 160A
